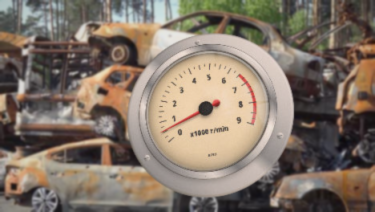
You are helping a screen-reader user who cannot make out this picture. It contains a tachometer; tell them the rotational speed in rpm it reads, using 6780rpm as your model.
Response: 500rpm
